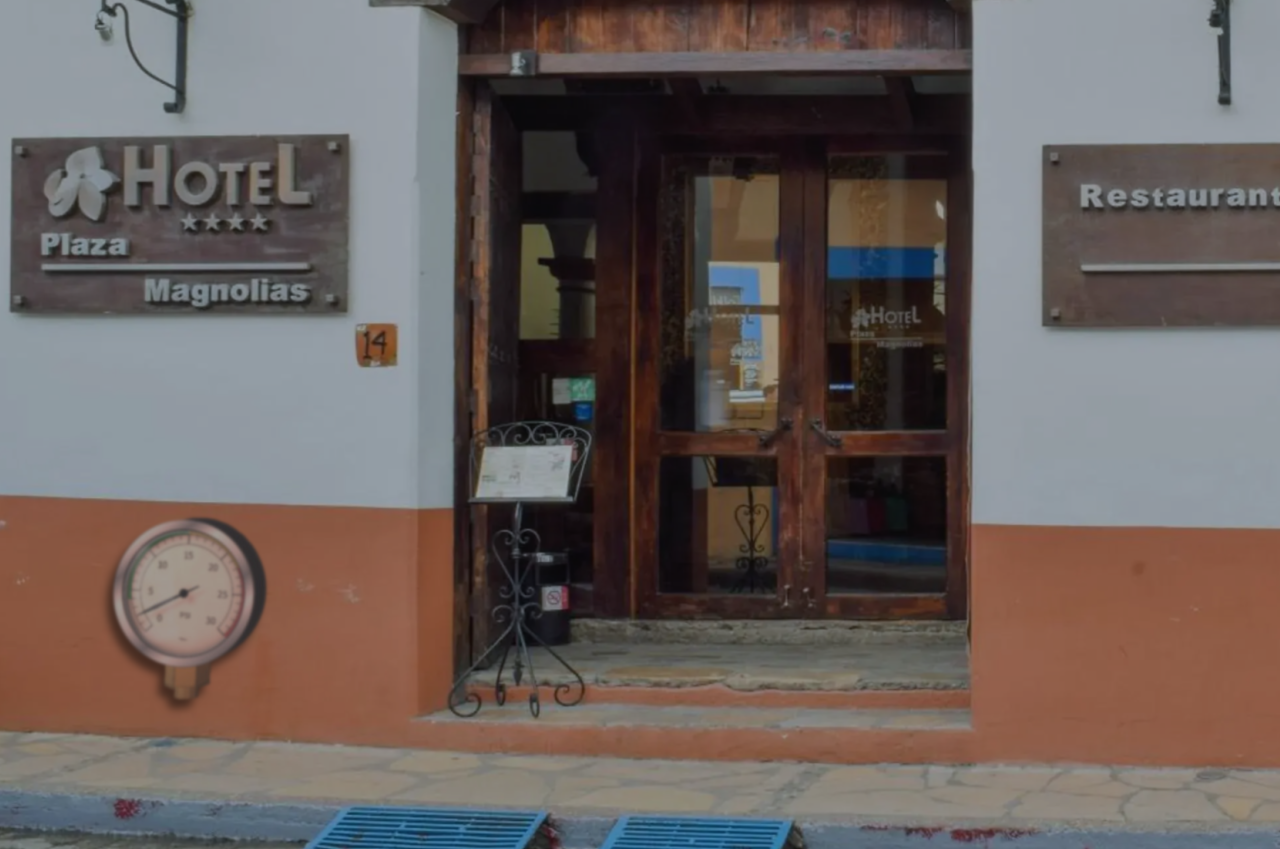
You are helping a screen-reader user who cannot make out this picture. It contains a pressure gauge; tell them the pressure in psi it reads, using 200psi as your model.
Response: 2psi
